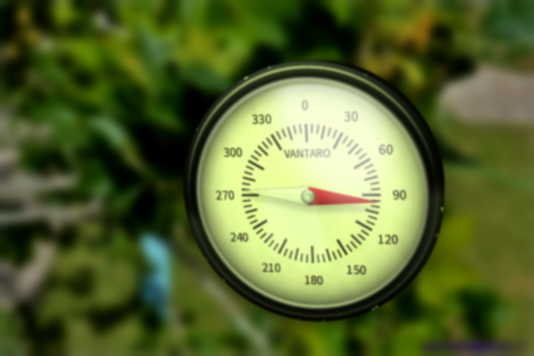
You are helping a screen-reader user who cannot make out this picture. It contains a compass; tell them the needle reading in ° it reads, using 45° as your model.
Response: 95°
